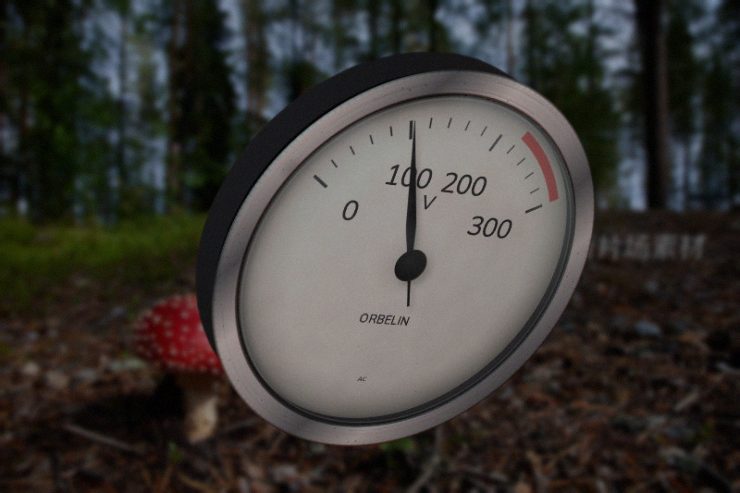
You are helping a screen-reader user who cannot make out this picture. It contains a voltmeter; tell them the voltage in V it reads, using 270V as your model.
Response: 100V
